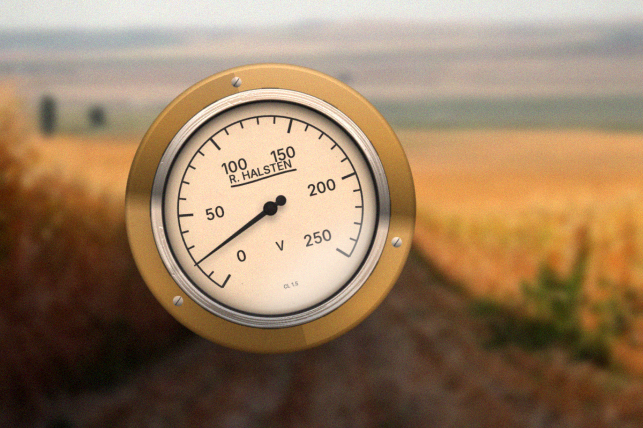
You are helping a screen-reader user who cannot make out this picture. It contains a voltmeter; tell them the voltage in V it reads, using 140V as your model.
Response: 20V
